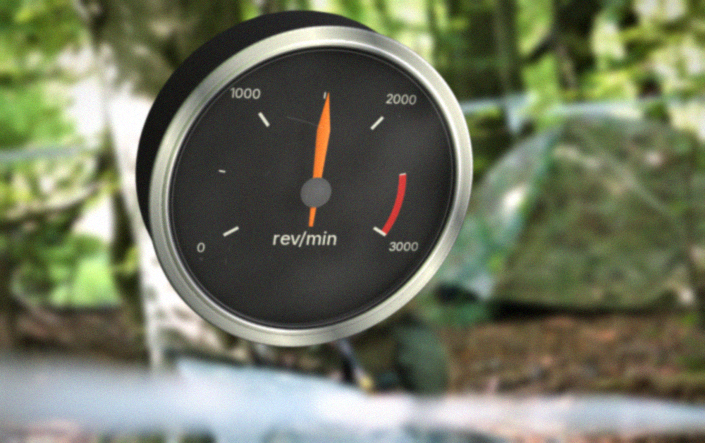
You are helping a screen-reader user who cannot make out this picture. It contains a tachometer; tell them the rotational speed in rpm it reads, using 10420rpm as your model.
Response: 1500rpm
